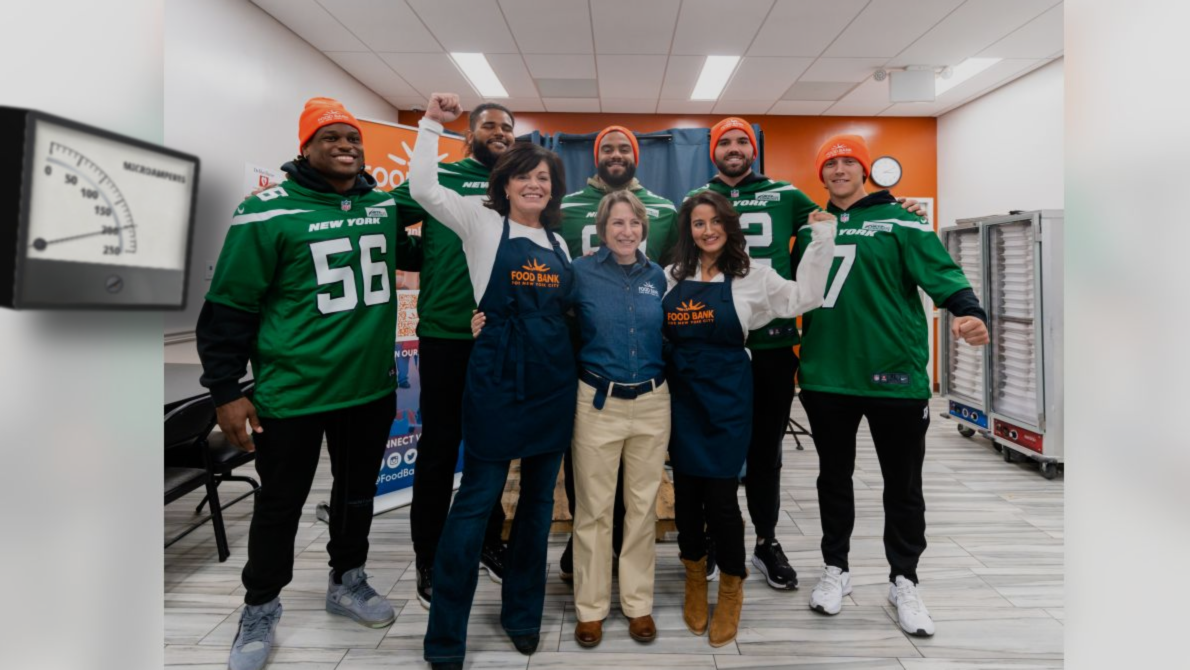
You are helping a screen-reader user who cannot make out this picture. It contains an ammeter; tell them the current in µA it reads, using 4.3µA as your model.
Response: 200µA
